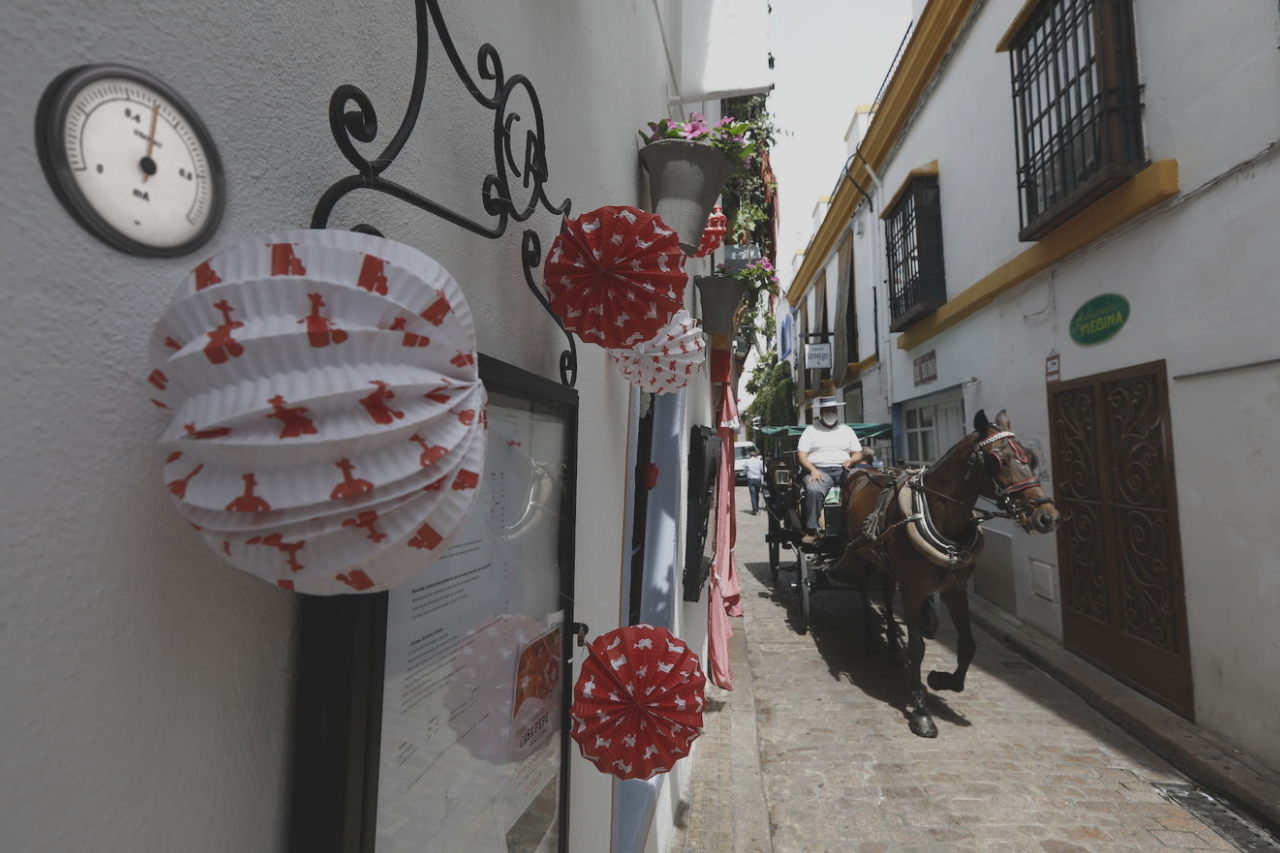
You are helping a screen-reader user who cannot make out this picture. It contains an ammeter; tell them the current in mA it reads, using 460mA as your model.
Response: 0.5mA
